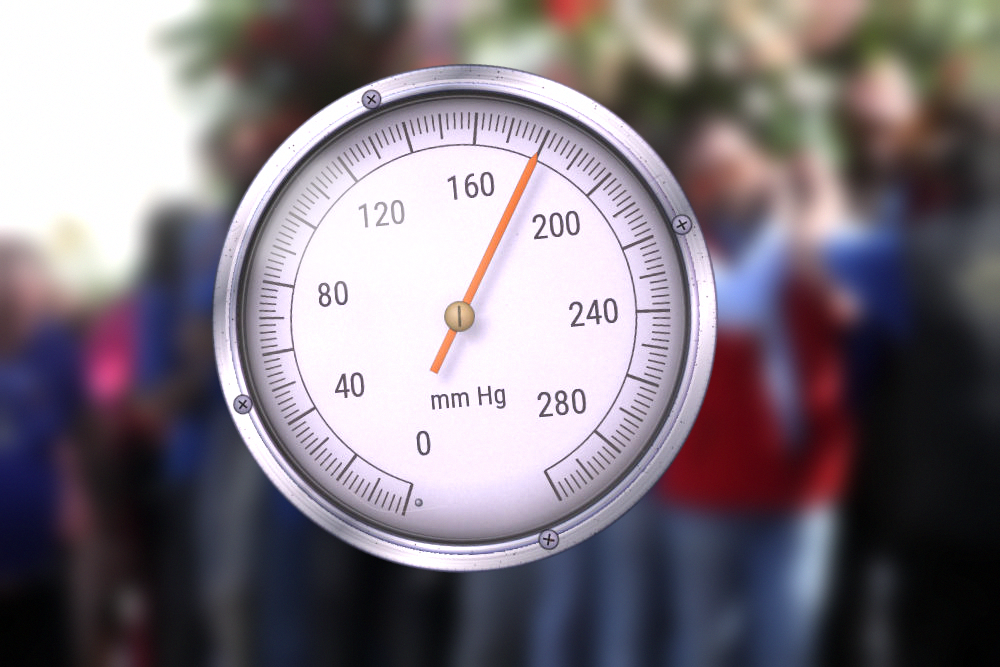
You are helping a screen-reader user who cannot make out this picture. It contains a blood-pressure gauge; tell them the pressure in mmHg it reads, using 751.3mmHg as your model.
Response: 180mmHg
